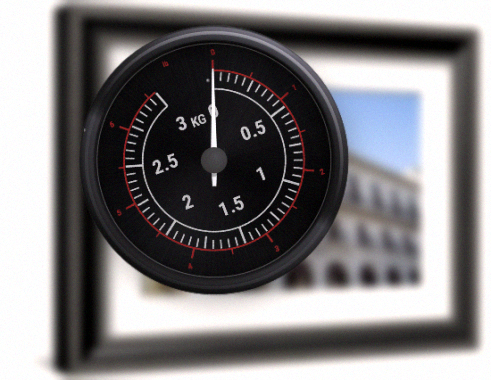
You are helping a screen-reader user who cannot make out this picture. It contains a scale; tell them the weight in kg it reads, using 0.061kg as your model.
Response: 0kg
